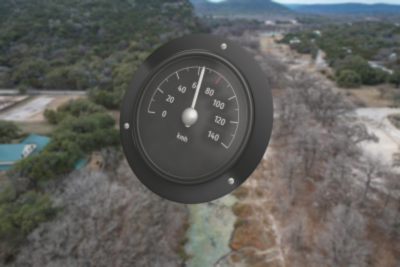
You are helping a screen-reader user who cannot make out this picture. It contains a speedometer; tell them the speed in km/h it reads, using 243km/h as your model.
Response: 65km/h
